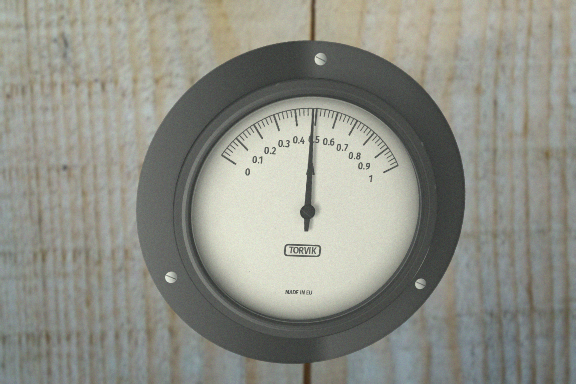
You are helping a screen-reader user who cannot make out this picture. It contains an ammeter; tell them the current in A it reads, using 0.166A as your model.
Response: 0.48A
